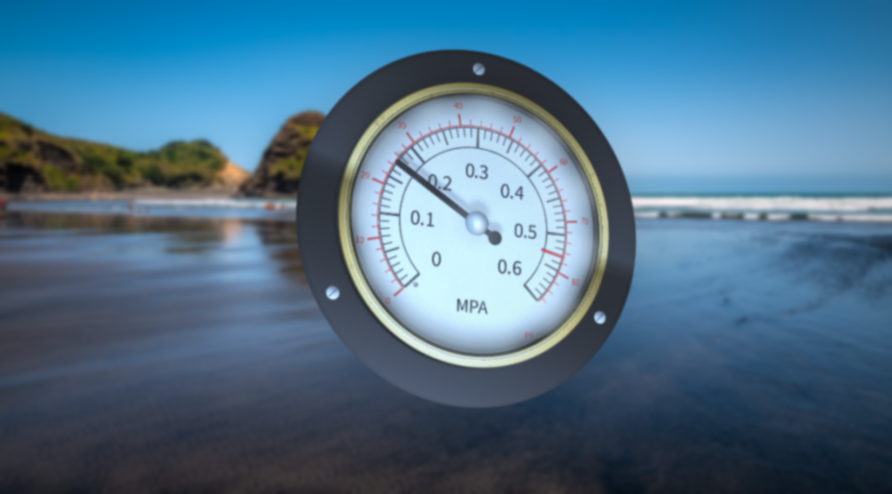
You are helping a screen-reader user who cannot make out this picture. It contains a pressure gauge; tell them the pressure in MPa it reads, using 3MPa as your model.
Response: 0.17MPa
